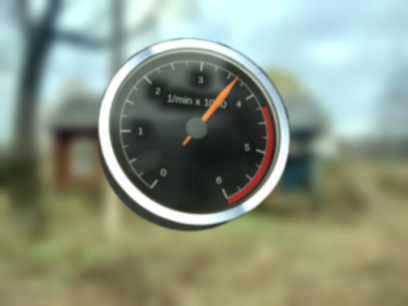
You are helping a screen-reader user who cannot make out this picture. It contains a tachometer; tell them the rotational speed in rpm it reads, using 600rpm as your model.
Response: 3625rpm
